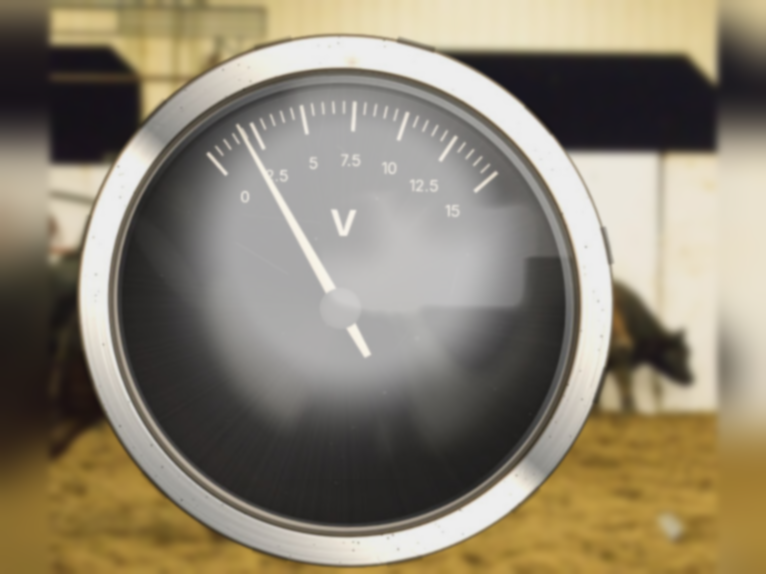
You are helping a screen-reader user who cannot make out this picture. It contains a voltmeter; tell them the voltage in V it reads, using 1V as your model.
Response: 2V
